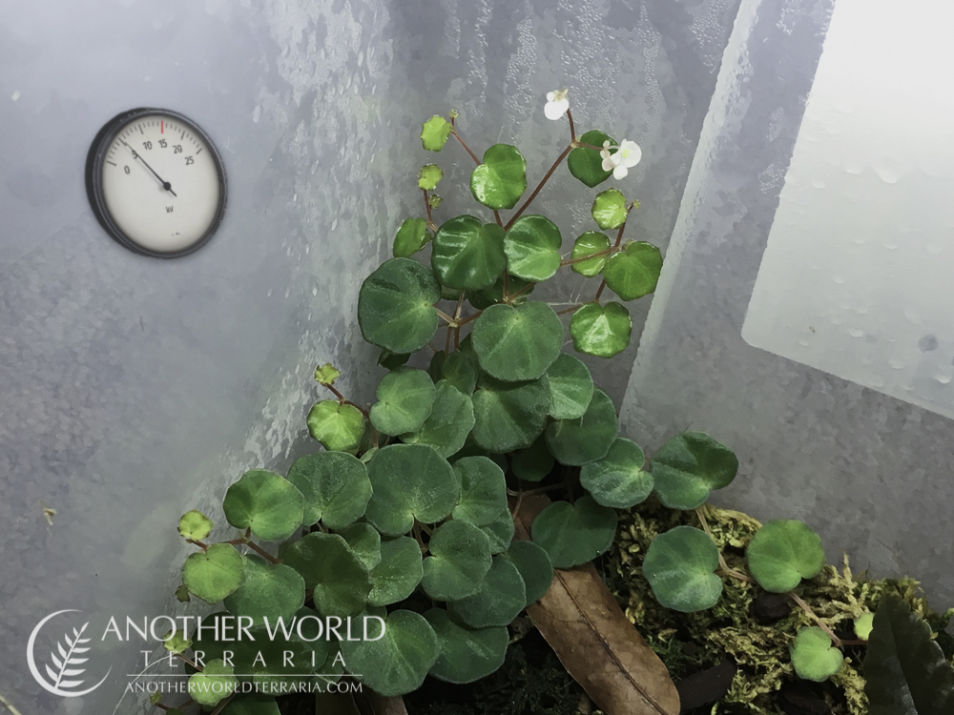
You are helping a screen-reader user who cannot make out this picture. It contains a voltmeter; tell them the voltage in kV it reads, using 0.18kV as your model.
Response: 5kV
